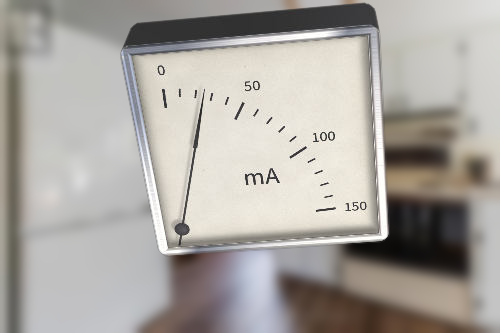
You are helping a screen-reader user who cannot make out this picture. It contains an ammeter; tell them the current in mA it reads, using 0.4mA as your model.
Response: 25mA
